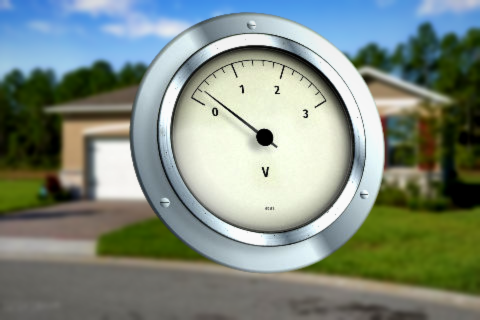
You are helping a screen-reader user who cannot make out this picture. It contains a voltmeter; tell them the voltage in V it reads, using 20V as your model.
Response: 0.2V
